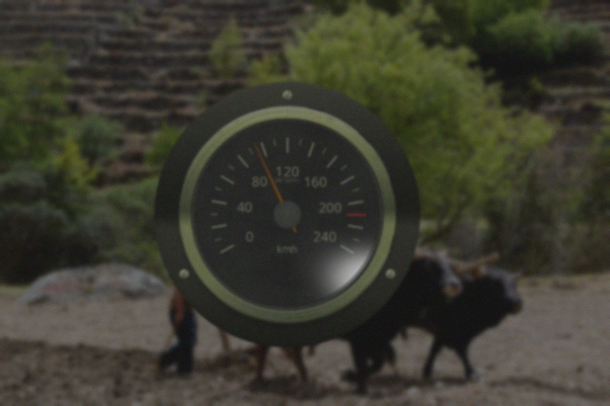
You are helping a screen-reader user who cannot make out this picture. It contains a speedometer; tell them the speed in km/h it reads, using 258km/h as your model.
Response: 95km/h
